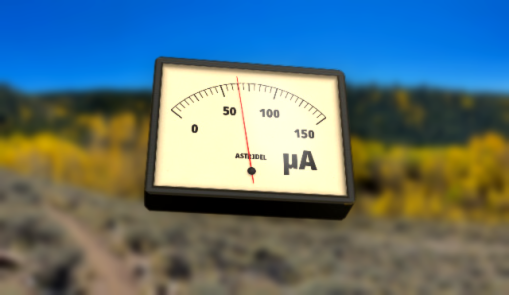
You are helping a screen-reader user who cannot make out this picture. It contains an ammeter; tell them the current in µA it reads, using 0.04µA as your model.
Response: 65µA
